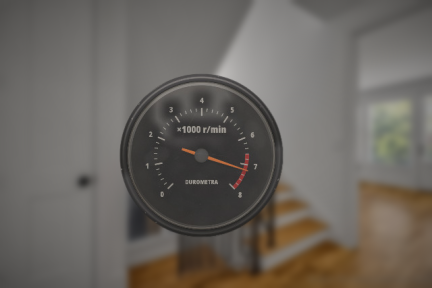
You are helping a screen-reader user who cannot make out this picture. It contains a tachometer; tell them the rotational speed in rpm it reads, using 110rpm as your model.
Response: 7200rpm
